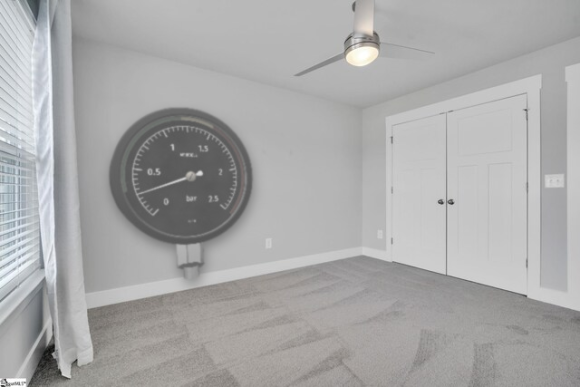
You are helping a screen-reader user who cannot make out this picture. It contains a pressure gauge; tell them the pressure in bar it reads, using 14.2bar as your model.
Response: 0.25bar
